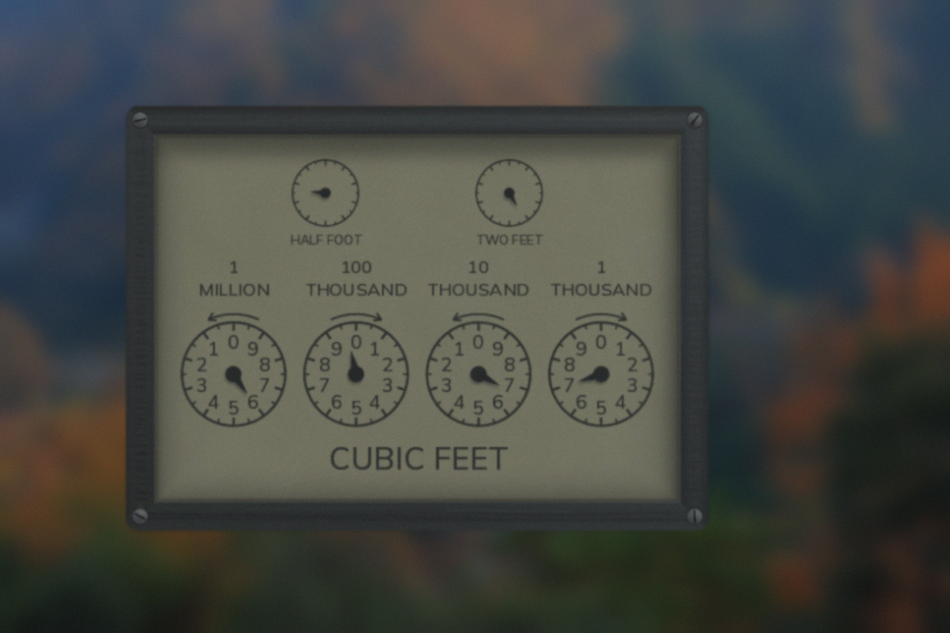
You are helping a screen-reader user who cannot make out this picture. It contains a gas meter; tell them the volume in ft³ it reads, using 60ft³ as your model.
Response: 596700ft³
